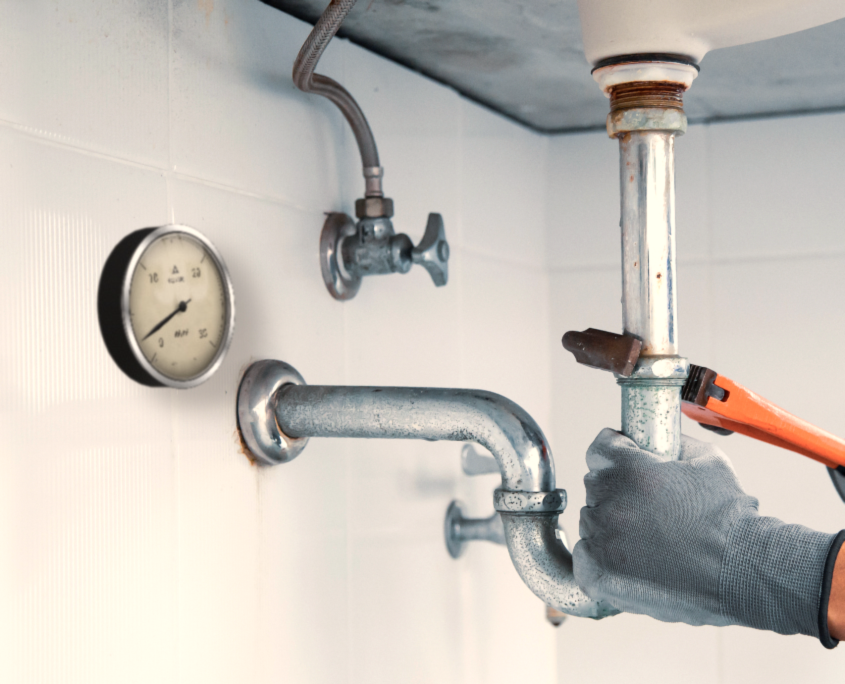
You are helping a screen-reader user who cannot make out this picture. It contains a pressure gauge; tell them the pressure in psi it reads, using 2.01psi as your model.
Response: 2.5psi
